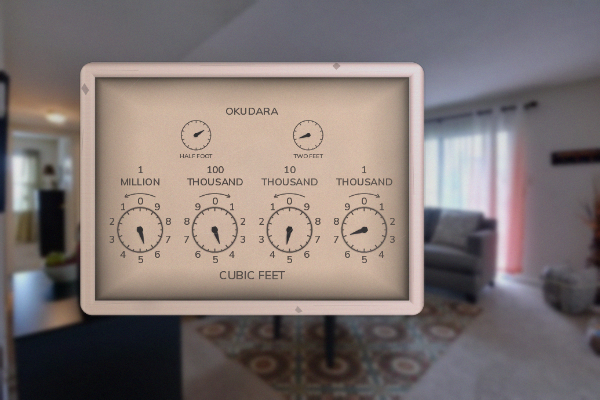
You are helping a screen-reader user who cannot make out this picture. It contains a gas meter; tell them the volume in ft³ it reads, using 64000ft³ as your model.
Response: 544700ft³
